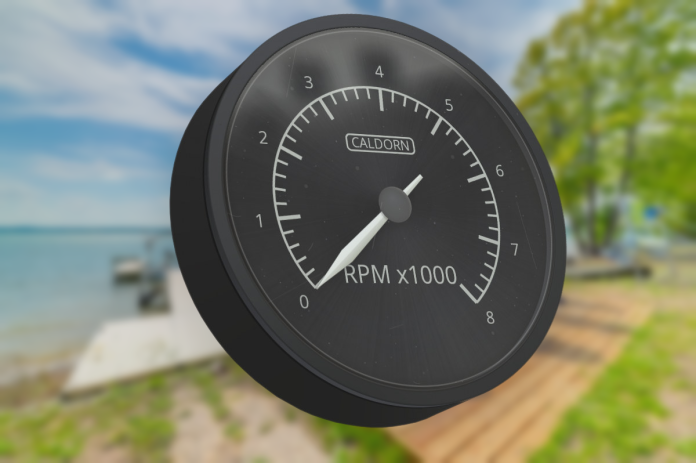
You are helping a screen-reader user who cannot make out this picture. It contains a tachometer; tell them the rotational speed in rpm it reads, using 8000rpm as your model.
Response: 0rpm
